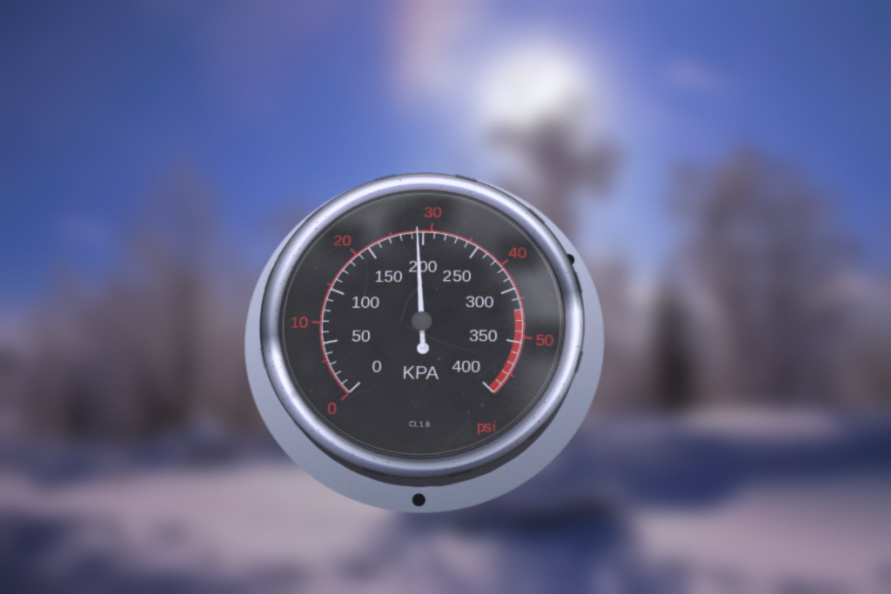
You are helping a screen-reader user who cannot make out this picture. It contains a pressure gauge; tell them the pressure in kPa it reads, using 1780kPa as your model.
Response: 195kPa
